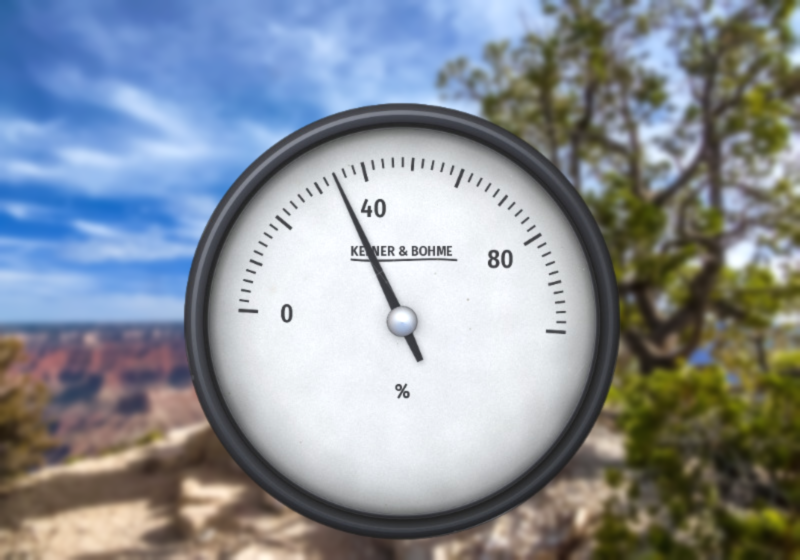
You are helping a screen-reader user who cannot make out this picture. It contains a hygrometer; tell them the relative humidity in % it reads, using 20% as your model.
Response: 34%
